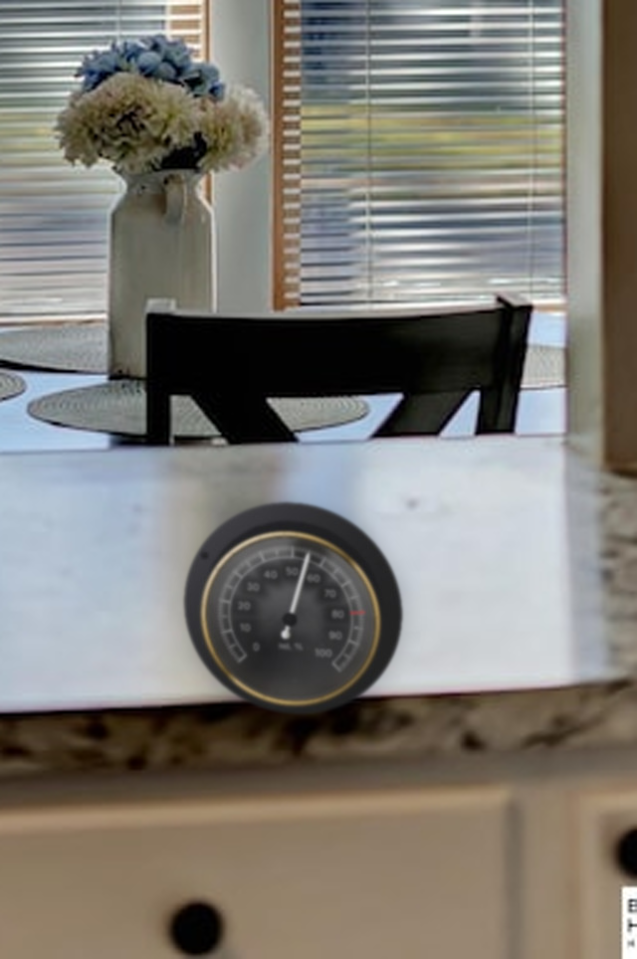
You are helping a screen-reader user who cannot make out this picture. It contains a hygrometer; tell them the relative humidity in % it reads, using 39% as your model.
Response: 55%
